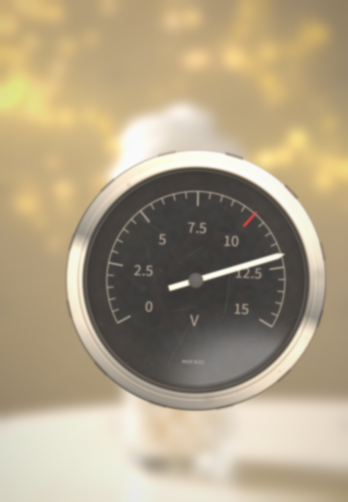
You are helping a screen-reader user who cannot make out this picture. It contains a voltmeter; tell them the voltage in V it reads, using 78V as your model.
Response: 12V
